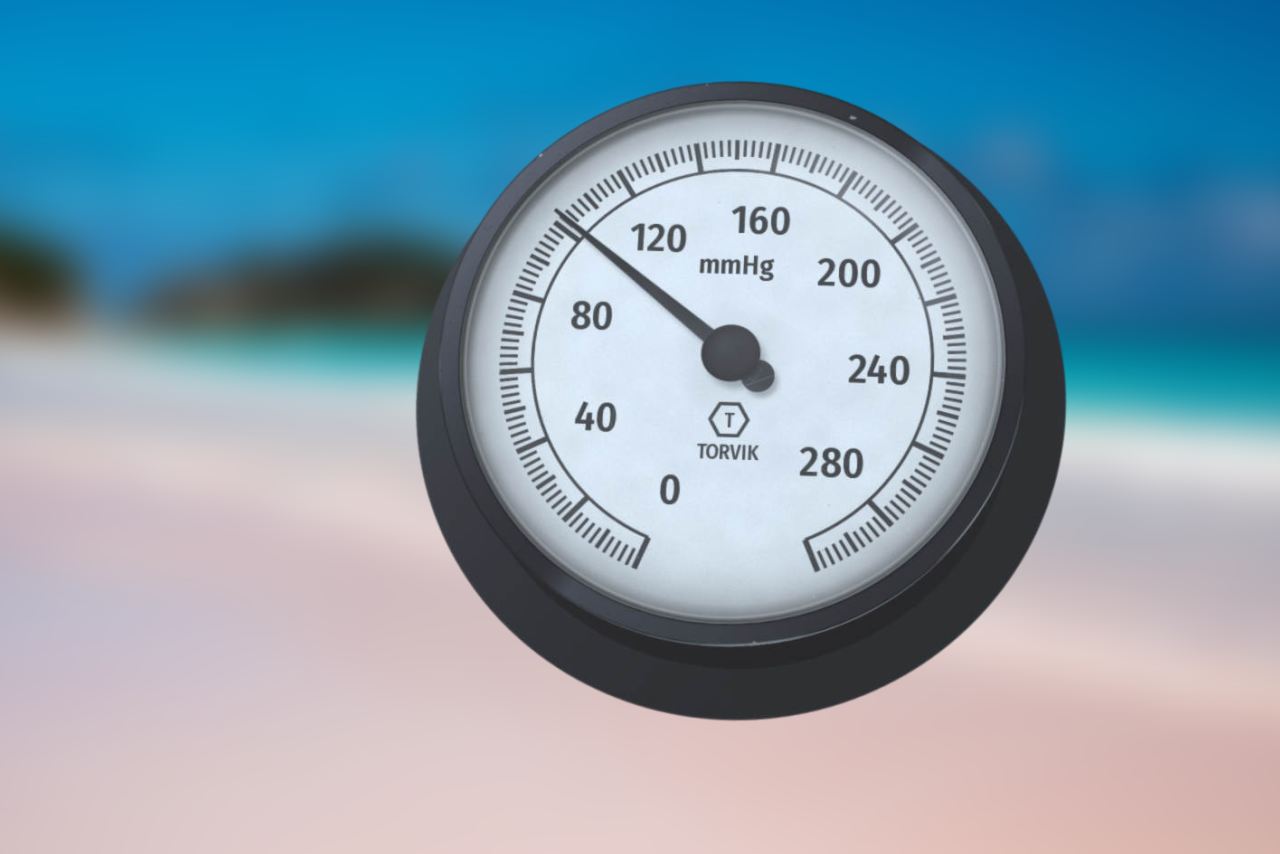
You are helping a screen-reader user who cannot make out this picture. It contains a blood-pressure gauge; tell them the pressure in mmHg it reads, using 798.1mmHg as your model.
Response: 102mmHg
